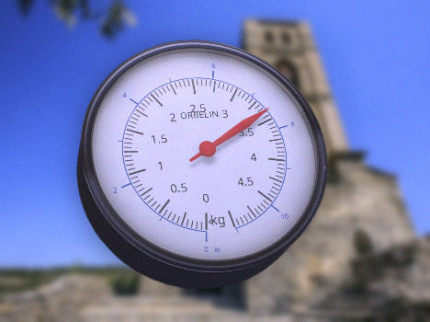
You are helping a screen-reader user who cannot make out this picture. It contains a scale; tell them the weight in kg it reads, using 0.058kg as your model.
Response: 3.4kg
